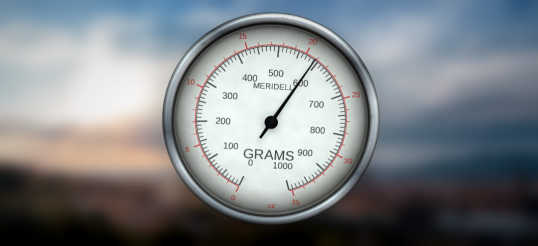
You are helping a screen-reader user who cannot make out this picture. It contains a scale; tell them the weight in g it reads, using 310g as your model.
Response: 590g
